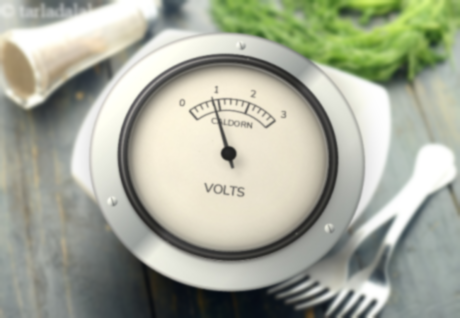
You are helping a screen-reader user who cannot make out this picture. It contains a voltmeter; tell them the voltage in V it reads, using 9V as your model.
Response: 0.8V
